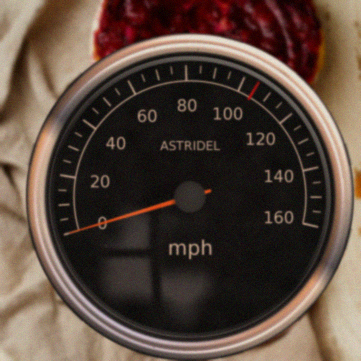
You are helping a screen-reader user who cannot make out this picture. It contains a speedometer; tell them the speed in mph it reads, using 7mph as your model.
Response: 0mph
